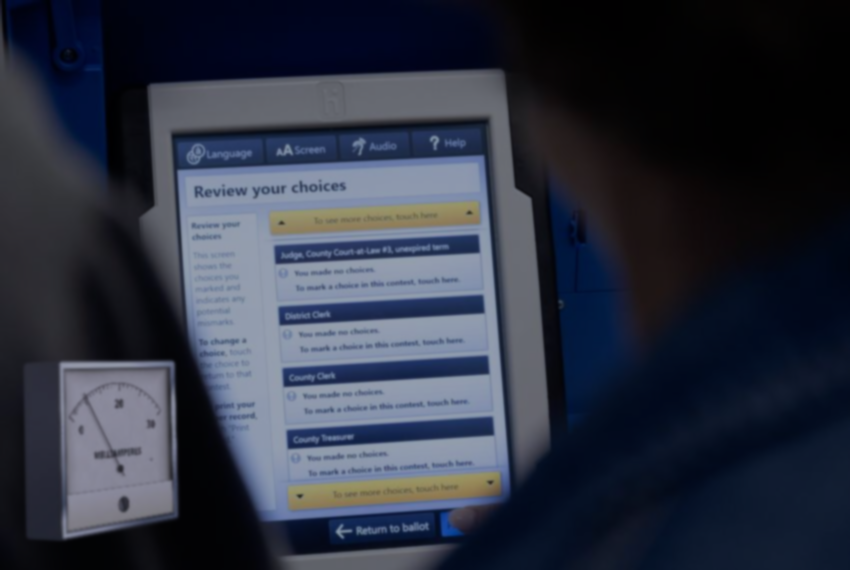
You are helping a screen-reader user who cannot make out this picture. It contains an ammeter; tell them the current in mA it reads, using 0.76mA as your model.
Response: 10mA
